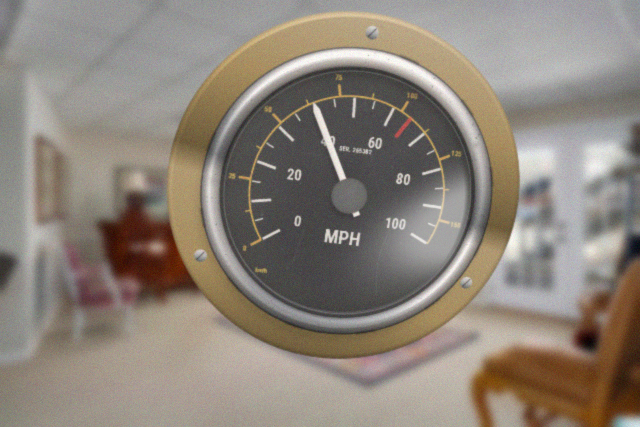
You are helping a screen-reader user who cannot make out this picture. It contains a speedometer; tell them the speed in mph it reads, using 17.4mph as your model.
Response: 40mph
